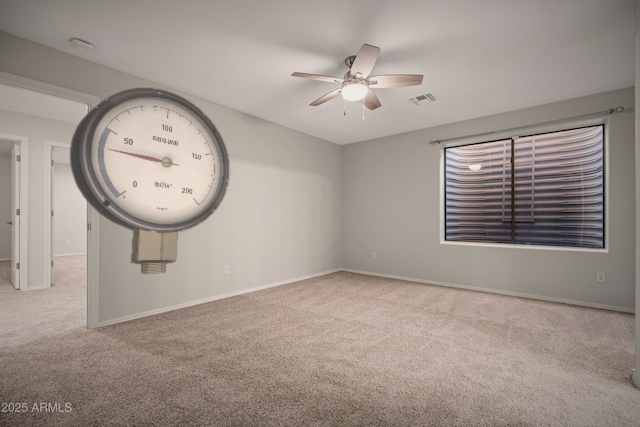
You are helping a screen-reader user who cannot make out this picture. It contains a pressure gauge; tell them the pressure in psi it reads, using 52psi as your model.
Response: 35psi
